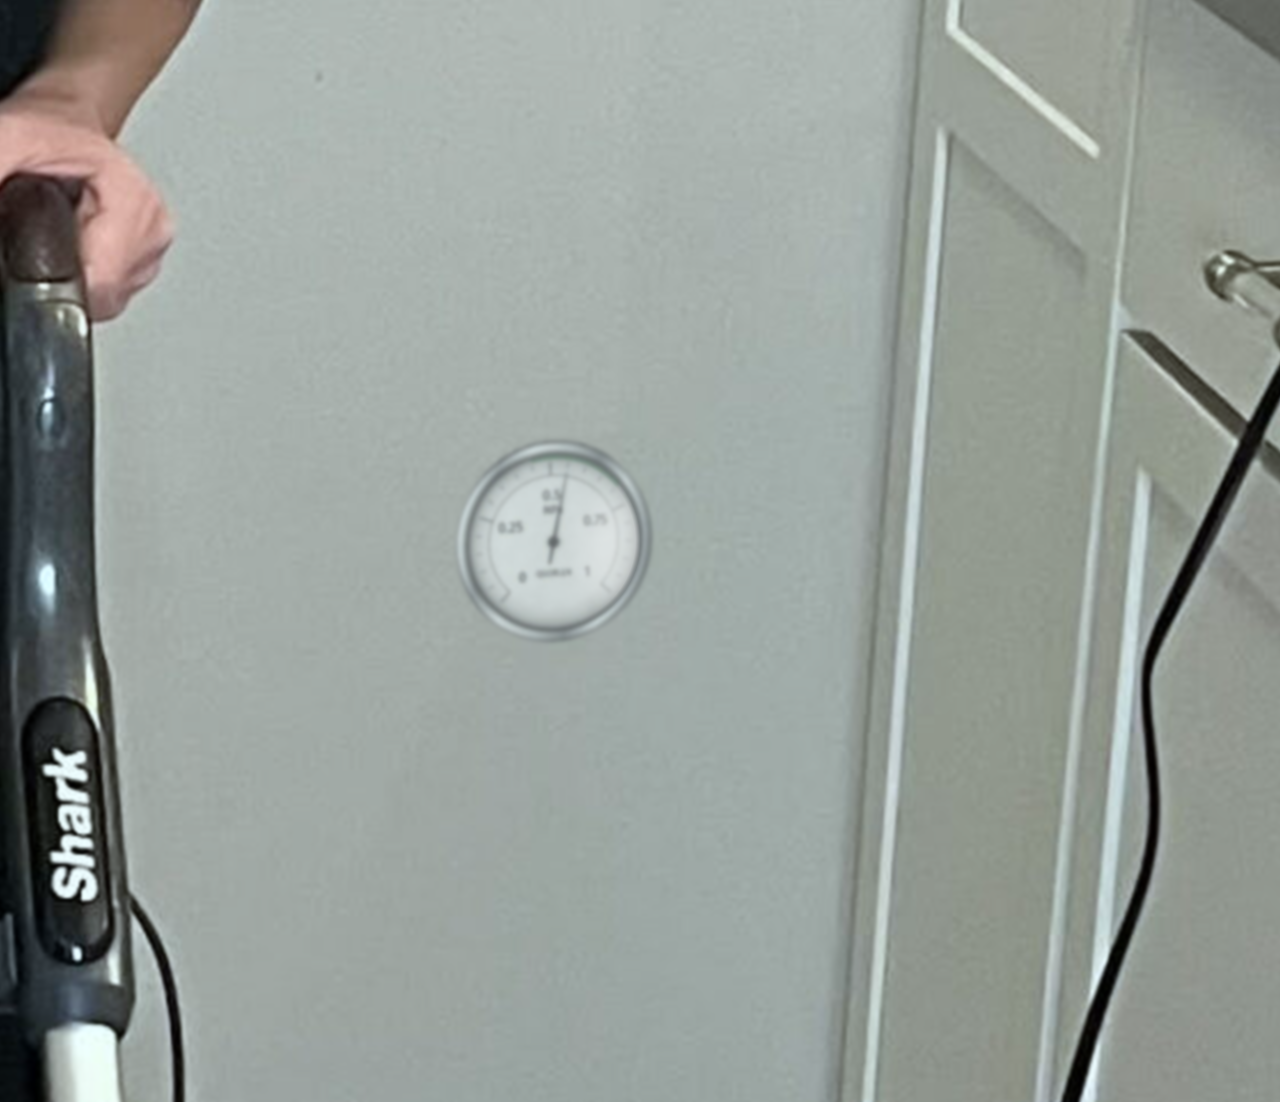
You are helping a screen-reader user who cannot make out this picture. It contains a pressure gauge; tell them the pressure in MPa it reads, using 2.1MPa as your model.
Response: 0.55MPa
